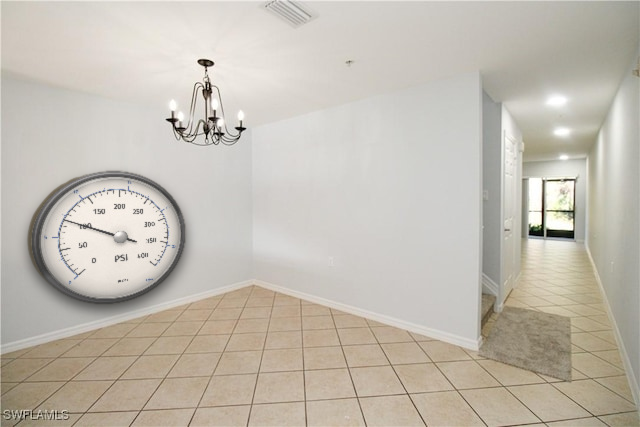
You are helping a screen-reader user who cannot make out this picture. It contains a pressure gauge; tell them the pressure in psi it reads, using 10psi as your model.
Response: 100psi
